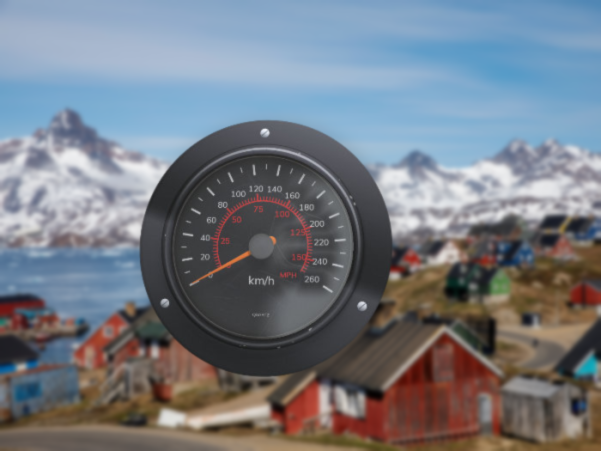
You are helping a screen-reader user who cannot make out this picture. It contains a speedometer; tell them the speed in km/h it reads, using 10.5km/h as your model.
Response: 0km/h
